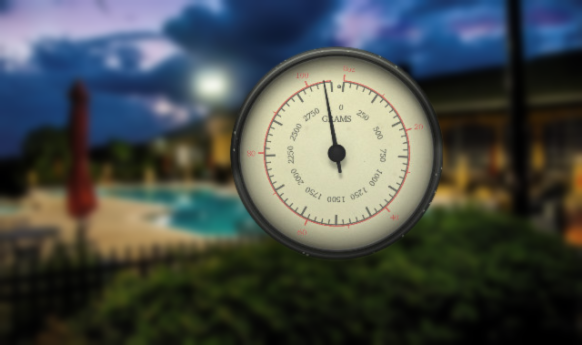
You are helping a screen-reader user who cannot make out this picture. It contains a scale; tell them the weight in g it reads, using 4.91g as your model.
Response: 2950g
